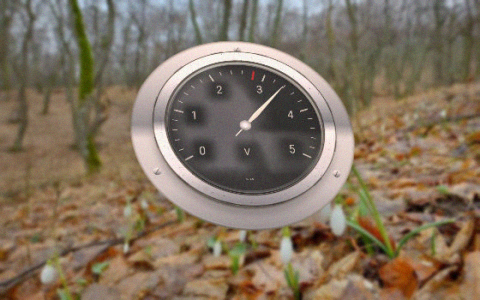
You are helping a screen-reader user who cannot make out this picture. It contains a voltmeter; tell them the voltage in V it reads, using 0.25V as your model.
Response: 3.4V
